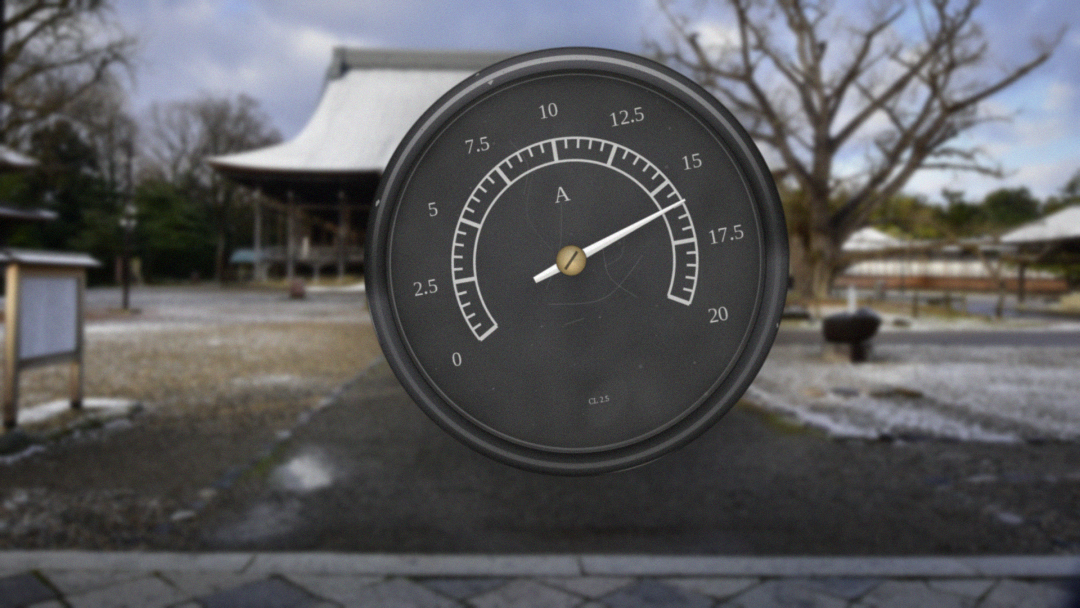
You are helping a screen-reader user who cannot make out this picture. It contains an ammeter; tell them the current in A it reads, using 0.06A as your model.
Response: 16A
